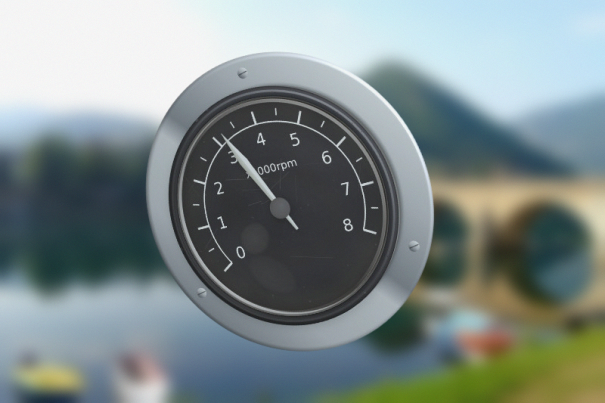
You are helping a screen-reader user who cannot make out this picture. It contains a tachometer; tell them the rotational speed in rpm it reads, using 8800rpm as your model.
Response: 3250rpm
